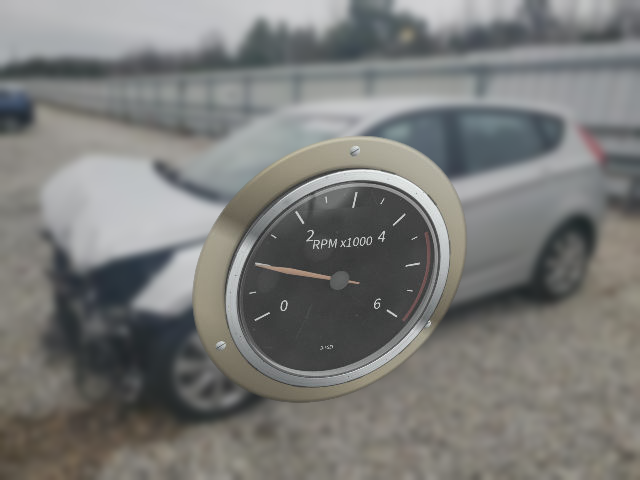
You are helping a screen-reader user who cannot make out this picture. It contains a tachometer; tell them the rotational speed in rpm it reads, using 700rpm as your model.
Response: 1000rpm
